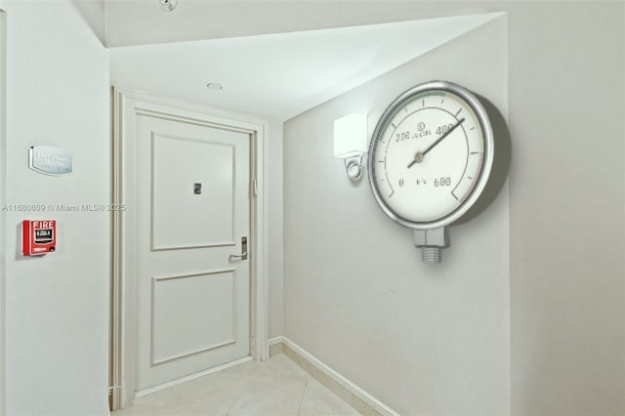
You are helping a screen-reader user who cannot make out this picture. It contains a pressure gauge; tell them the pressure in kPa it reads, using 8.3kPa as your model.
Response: 425kPa
